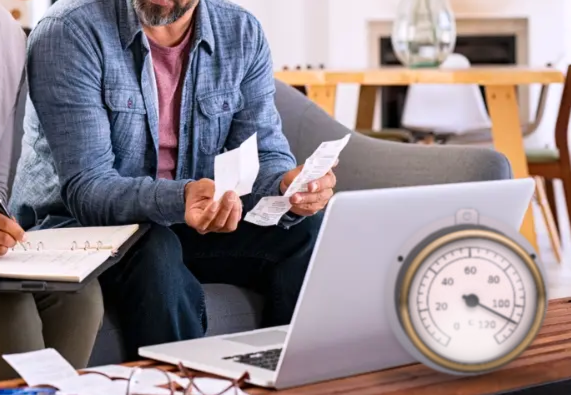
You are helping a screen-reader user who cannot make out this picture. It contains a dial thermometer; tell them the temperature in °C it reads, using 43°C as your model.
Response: 108°C
